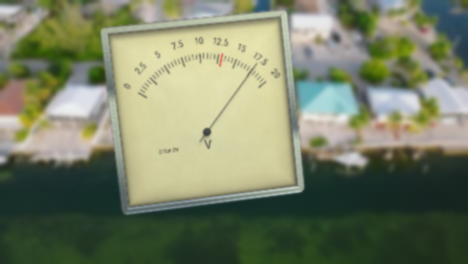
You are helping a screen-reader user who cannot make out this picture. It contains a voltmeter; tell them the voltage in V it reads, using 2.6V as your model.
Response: 17.5V
